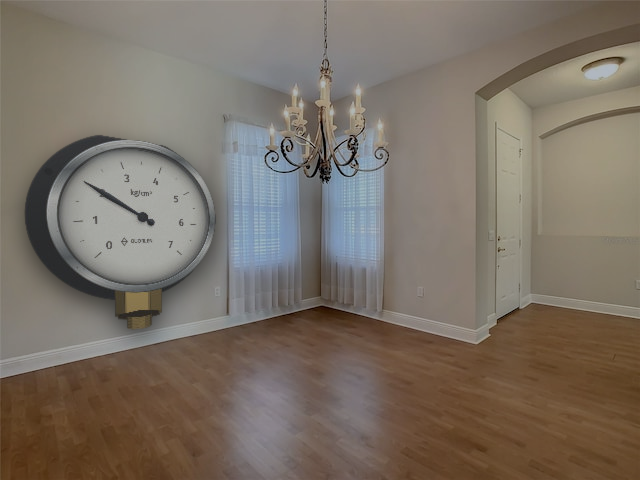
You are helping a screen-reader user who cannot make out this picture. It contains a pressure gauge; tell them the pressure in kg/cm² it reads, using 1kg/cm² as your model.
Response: 2kg/cm²
